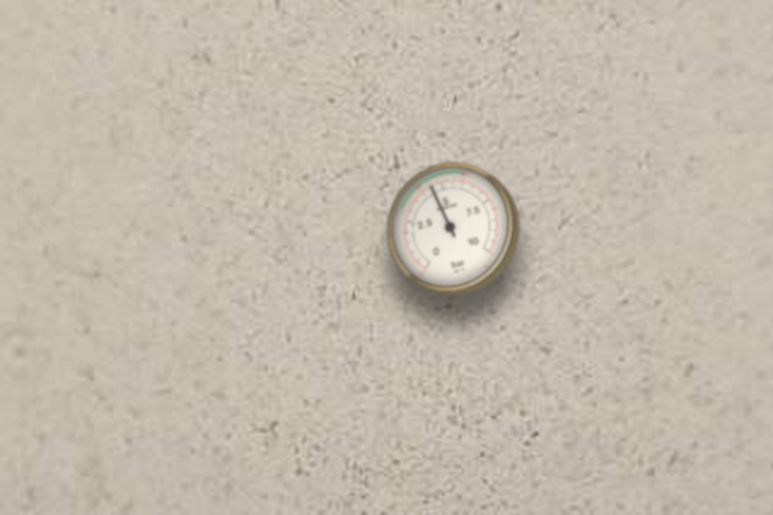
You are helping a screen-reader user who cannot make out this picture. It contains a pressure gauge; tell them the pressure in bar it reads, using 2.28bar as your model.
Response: 4.5bar
